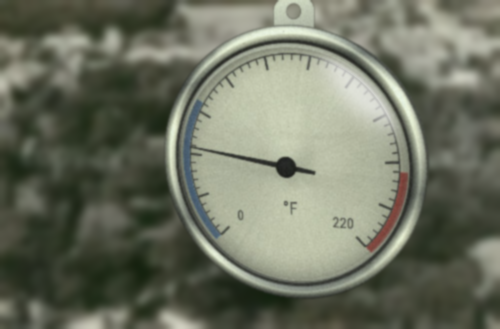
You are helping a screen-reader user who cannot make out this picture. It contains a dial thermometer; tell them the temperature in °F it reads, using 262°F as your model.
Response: 44°F
